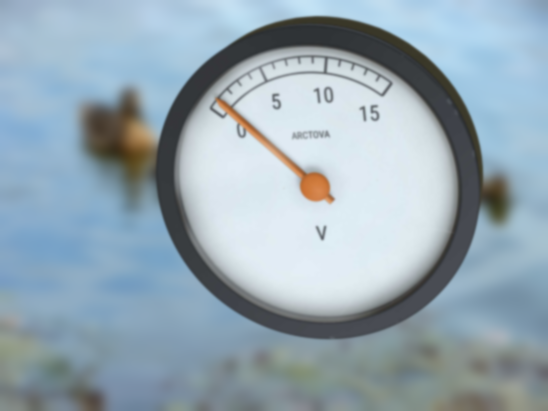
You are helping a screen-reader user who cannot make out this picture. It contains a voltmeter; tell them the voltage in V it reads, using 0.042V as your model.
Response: 1V
